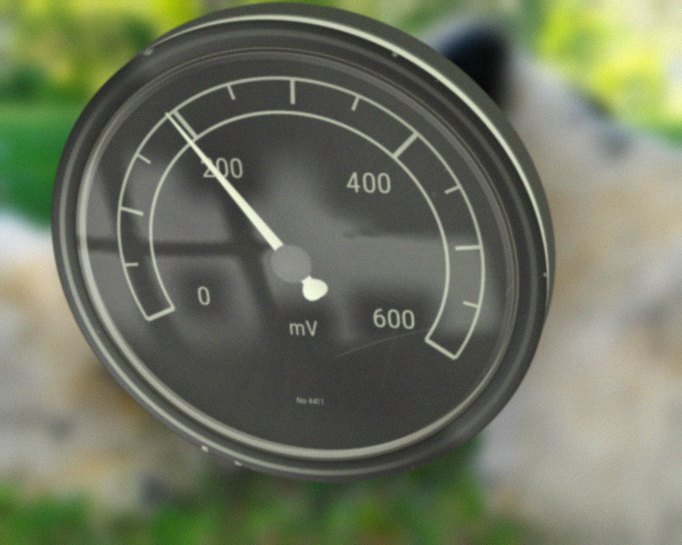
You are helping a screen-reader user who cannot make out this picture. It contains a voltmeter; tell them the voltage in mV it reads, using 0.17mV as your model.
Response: 200mV
